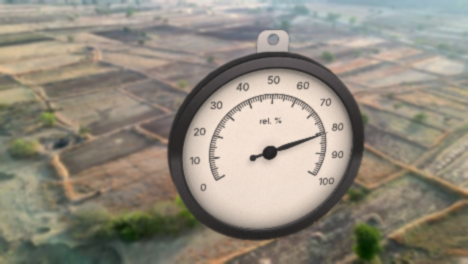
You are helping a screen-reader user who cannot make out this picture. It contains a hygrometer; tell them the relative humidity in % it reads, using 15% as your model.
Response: 80%
